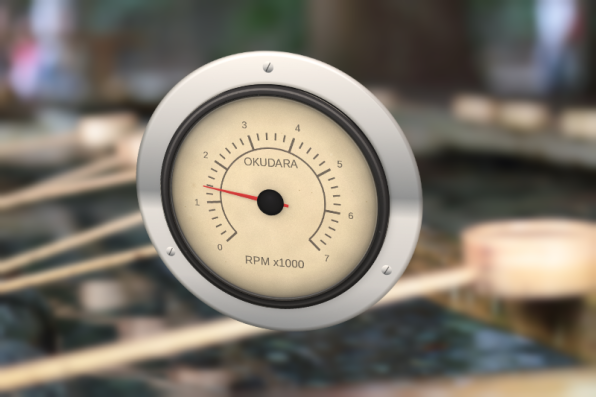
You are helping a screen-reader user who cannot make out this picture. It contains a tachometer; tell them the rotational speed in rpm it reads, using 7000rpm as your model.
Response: 1400rpm
